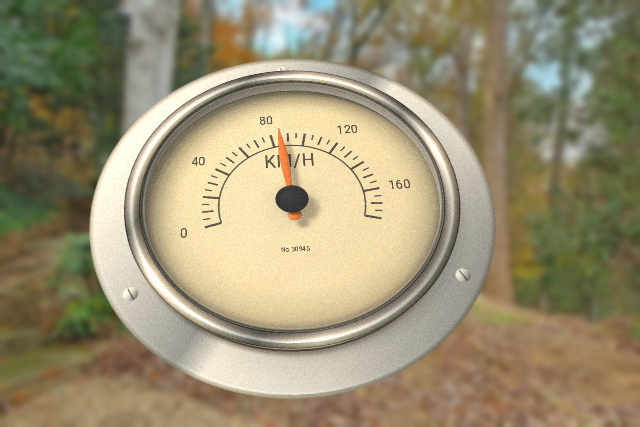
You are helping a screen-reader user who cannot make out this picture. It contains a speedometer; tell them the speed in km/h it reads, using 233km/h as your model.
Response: 85km/h
